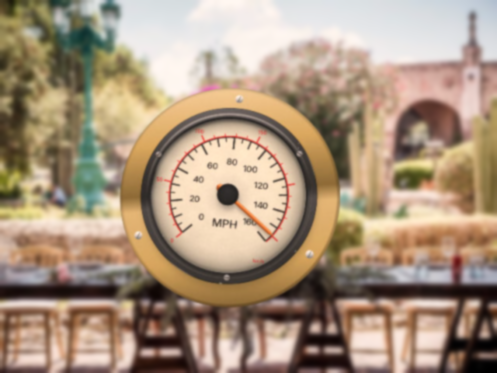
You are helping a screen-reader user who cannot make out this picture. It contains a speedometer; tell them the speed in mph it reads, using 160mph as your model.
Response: 155mph
